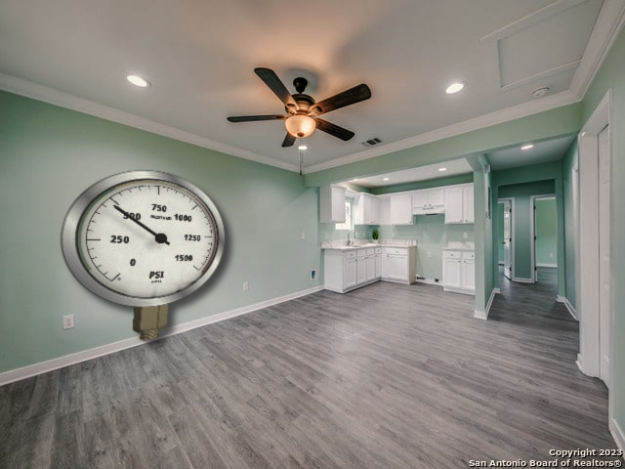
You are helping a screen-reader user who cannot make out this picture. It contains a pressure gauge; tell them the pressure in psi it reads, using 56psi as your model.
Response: 475psi
